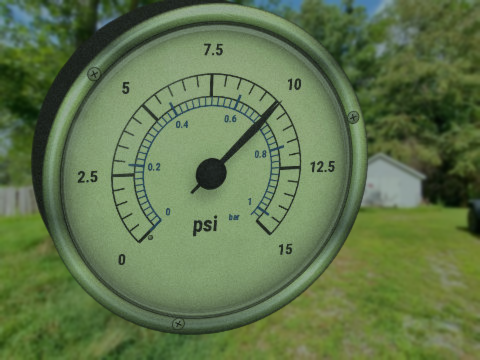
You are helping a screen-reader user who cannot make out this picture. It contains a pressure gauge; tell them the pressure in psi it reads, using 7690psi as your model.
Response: 10psi
